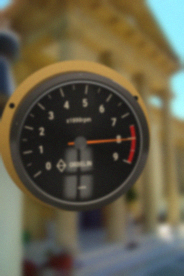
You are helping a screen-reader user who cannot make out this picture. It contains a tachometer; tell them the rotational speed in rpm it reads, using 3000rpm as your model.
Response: 8000rpm
